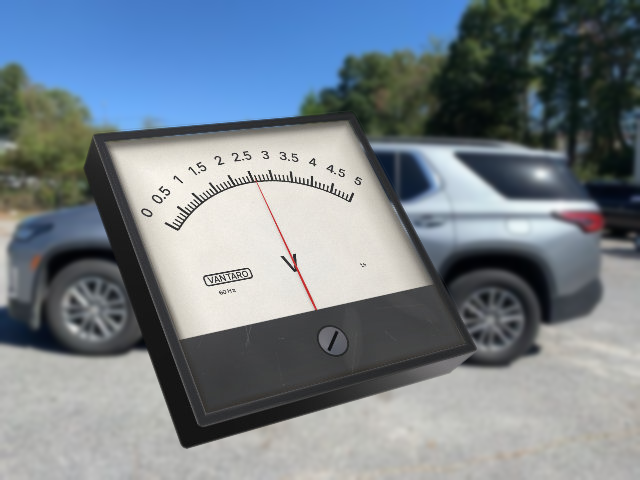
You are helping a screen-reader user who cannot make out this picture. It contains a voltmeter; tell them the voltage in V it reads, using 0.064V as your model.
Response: 2.5V
